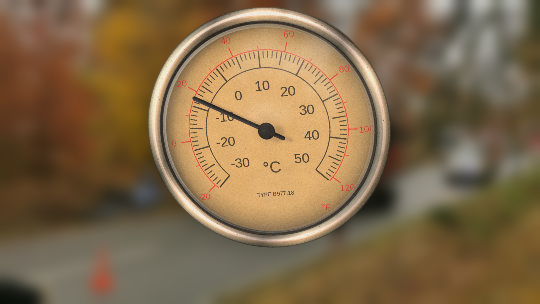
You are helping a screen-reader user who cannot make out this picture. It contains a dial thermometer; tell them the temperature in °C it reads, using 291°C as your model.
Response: -8°C
